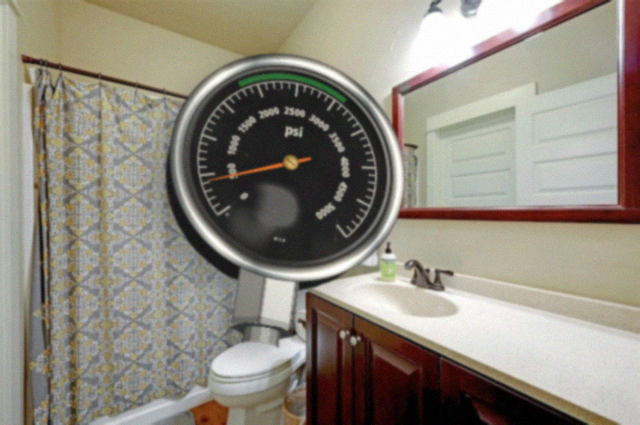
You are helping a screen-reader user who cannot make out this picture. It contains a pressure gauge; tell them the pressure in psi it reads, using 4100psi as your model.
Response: 400psi
